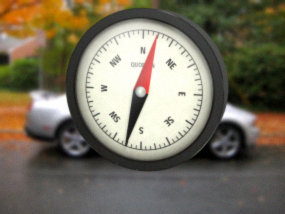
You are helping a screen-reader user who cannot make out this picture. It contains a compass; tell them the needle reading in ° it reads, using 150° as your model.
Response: 15°
